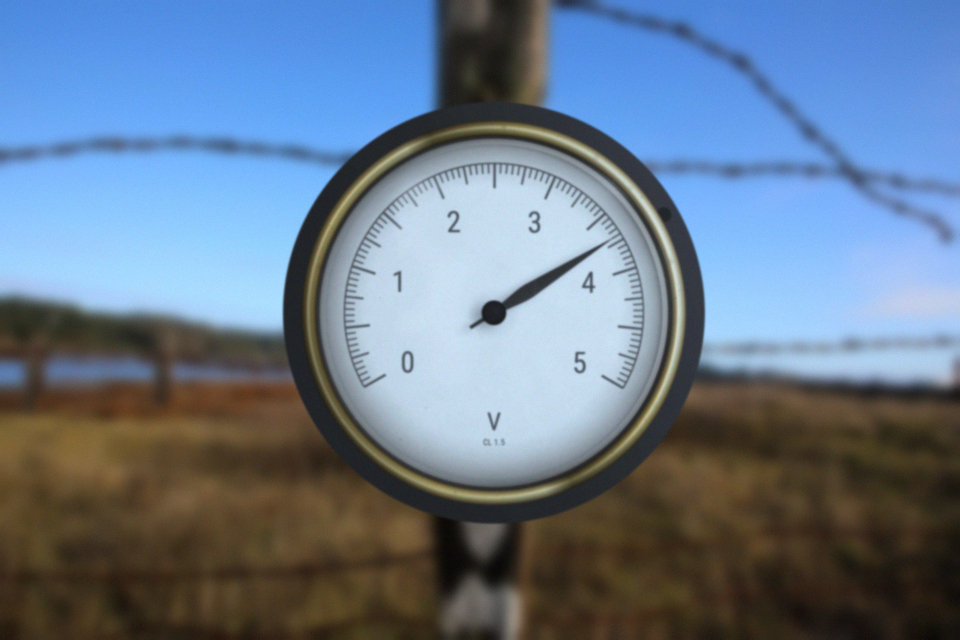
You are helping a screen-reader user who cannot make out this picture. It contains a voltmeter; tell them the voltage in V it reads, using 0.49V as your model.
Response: 3.7V
